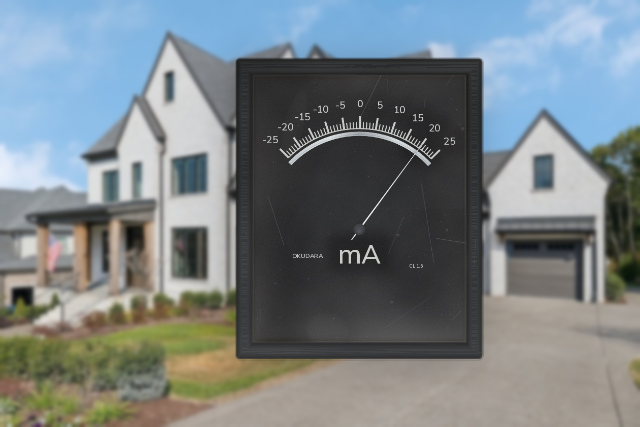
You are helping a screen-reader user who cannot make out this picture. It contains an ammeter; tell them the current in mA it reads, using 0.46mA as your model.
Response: 20mA
